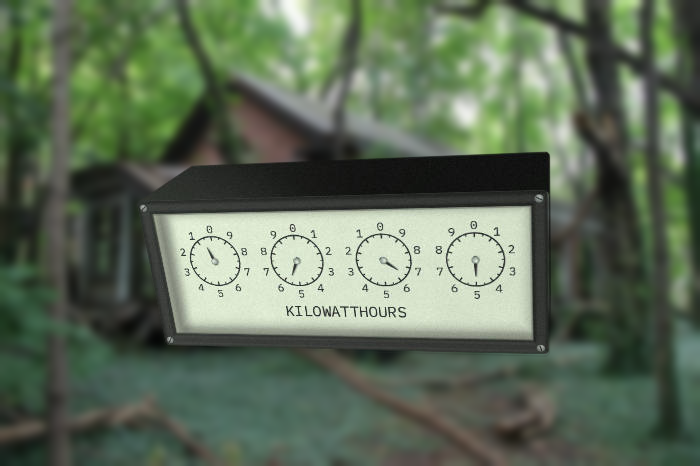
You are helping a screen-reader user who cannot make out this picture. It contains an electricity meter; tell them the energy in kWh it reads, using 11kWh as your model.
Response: 565kWh
